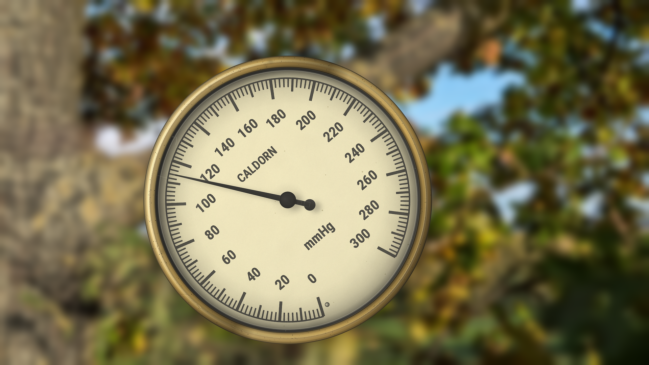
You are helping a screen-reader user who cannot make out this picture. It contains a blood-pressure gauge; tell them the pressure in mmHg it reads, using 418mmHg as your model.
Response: 114mmHg
